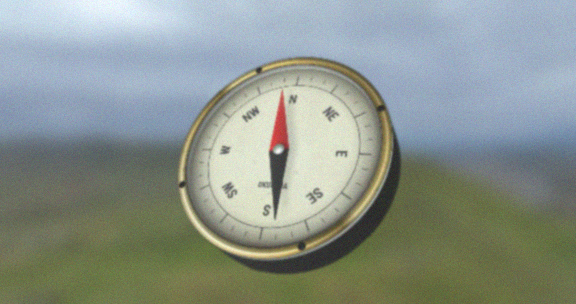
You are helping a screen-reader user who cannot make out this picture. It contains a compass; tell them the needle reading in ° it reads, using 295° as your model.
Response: 350°
